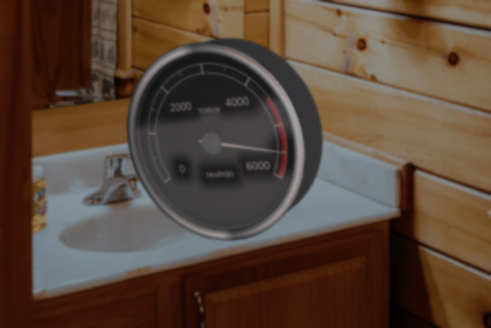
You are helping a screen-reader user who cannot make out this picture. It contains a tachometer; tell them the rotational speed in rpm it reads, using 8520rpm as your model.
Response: 5500rpm
